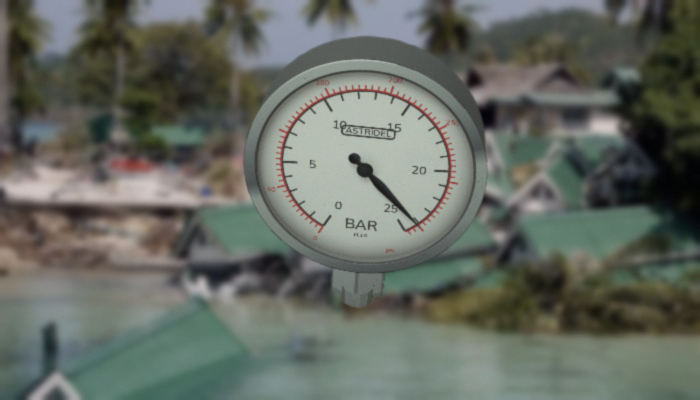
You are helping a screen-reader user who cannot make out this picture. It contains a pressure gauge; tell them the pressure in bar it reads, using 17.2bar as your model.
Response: 24bar
